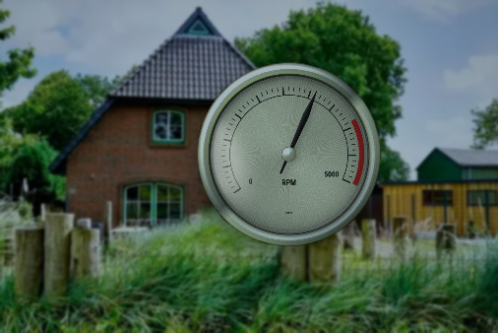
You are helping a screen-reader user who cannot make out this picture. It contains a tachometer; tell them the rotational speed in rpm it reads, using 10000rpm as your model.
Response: 3100rpm
